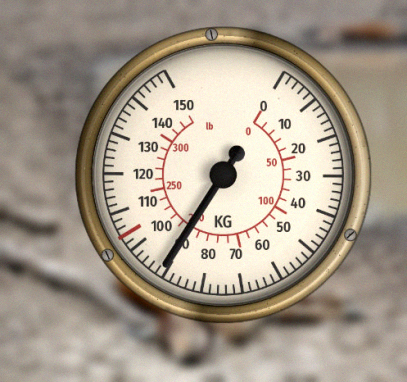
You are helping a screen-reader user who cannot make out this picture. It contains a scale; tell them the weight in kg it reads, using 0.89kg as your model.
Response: 91kg
